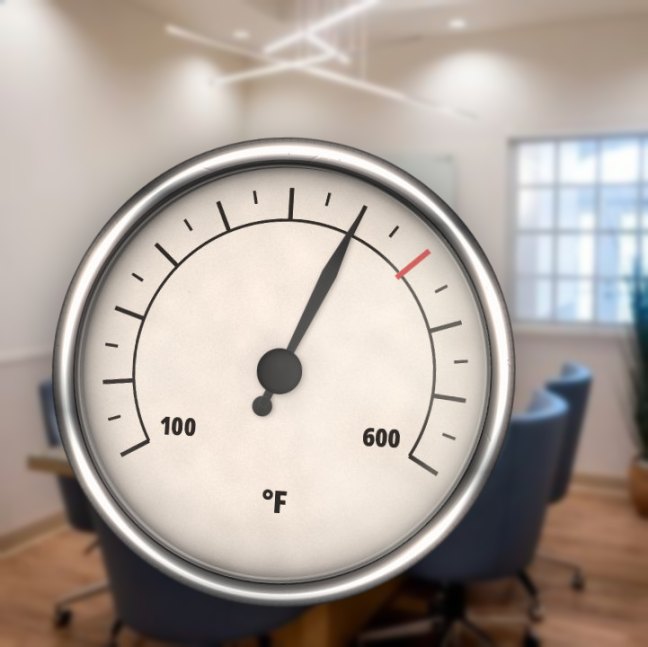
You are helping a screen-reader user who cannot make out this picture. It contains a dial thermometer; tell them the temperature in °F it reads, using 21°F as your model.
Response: 400°F
